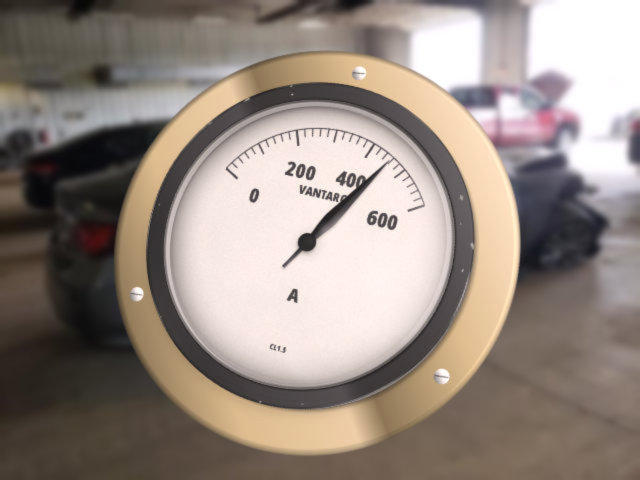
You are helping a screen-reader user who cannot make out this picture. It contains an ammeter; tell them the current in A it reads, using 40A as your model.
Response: 460A
